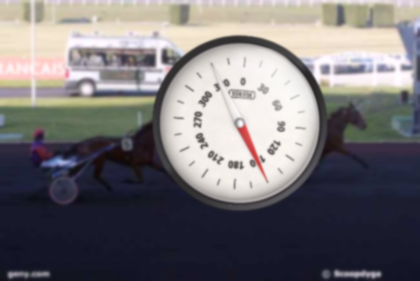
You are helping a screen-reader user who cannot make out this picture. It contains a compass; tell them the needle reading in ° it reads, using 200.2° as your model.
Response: 150°
